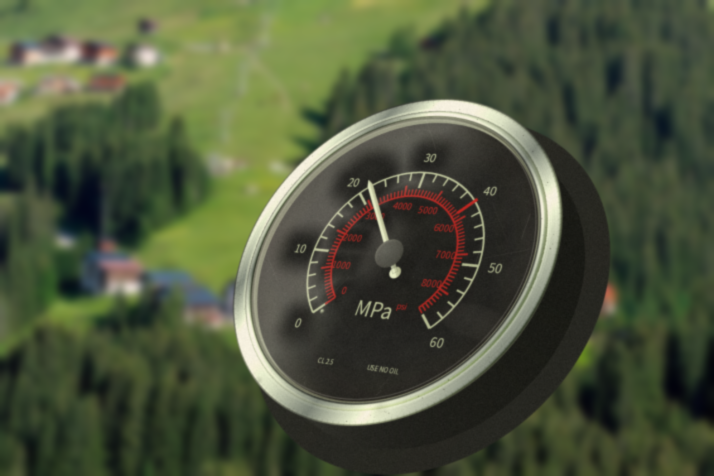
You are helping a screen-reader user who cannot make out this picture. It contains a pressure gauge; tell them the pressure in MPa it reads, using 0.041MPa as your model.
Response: 22MPa
